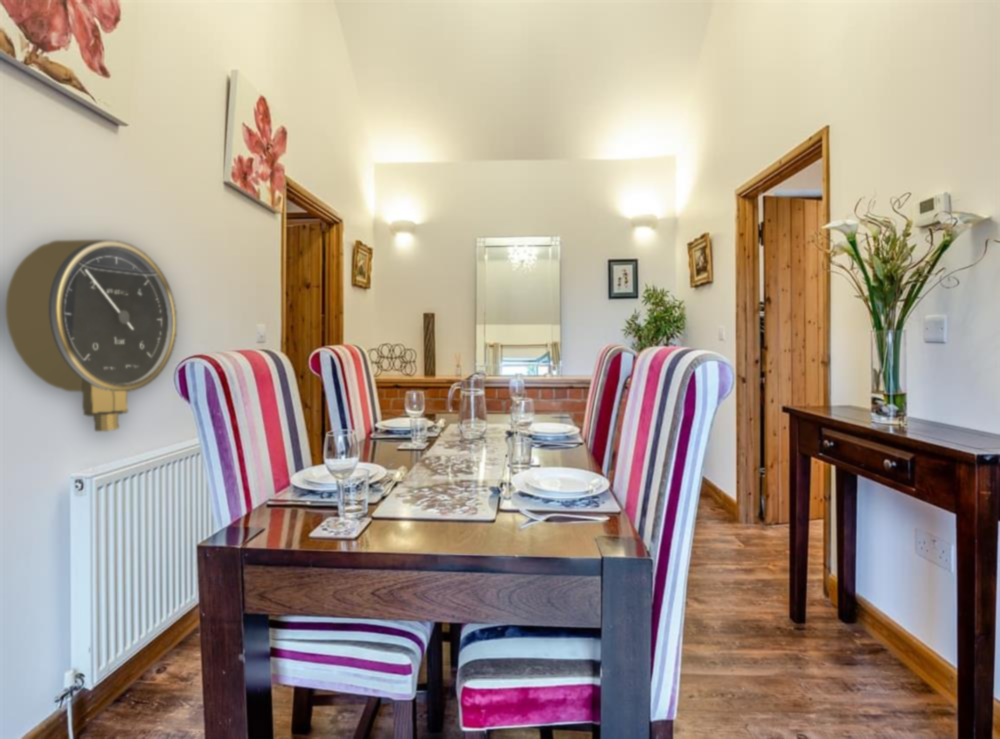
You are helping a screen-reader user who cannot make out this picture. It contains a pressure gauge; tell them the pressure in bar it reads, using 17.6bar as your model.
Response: 2bar
